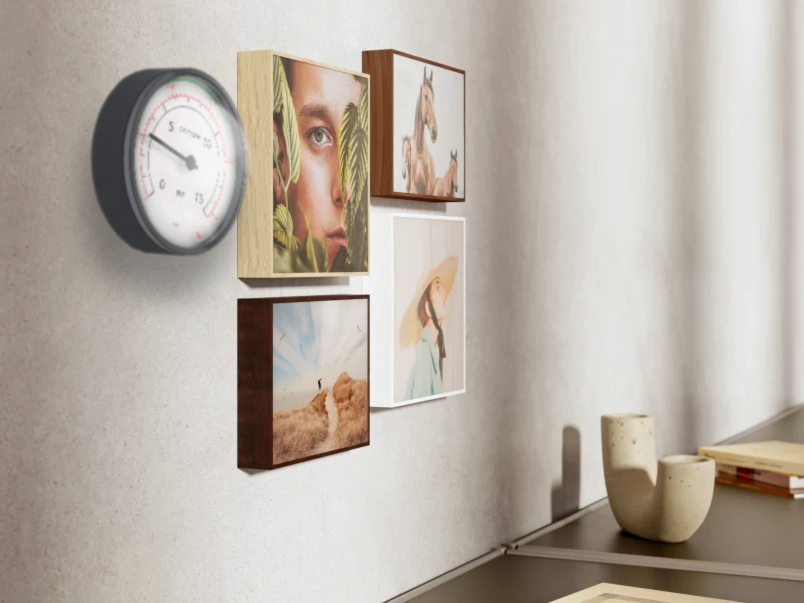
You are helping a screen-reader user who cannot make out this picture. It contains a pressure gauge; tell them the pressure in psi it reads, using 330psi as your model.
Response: 3psi
